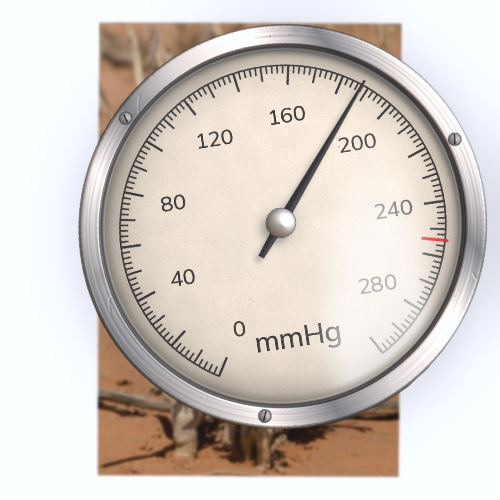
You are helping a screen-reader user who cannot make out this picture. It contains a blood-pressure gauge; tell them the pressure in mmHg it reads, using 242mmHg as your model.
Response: 188mmHg
